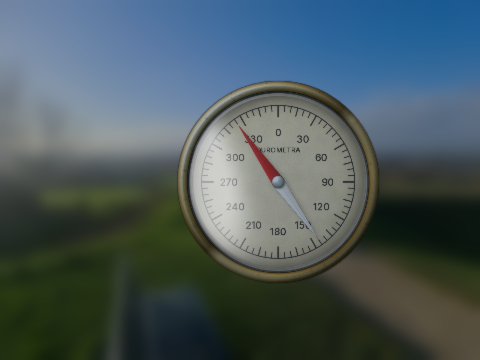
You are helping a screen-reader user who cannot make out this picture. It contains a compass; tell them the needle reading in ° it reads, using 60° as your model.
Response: 325°
